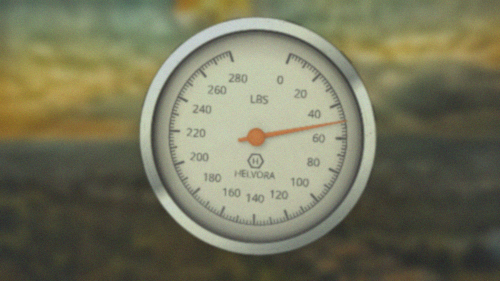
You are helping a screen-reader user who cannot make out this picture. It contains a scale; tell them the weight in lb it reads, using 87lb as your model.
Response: 50lb
